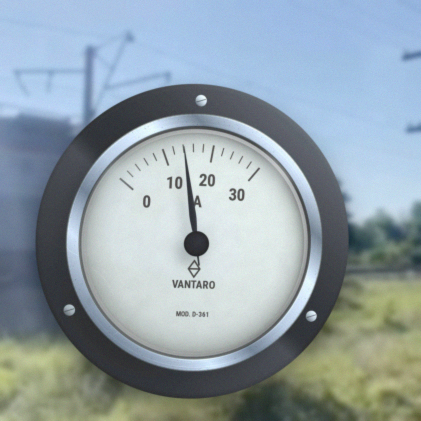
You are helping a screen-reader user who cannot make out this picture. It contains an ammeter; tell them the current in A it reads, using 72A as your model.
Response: 14A
